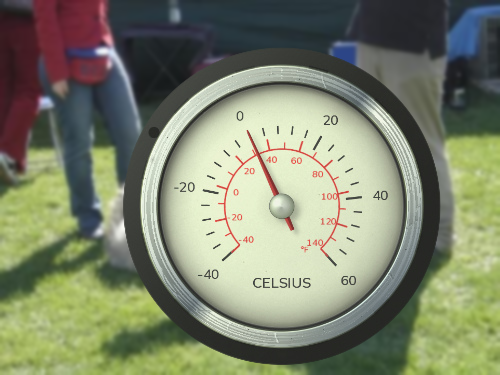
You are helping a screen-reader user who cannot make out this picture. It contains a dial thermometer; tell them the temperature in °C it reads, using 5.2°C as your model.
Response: 0°C
